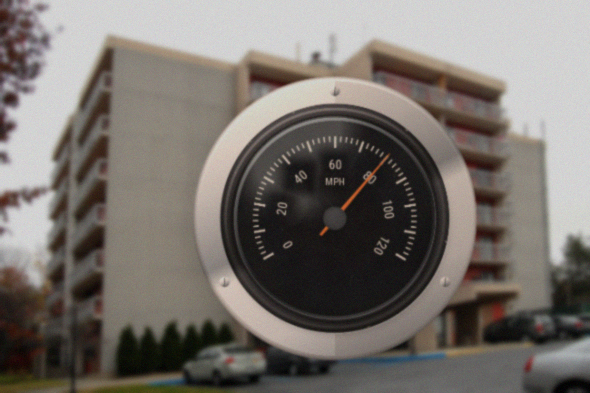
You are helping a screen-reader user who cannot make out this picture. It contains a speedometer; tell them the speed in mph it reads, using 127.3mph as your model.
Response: 80mph
